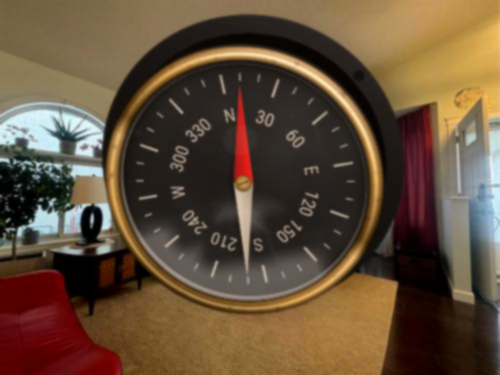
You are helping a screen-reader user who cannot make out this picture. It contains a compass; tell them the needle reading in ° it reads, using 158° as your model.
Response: 10°
